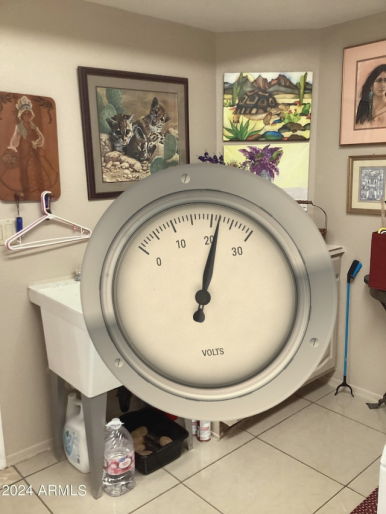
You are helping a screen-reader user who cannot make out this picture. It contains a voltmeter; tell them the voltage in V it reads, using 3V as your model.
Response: 22V
